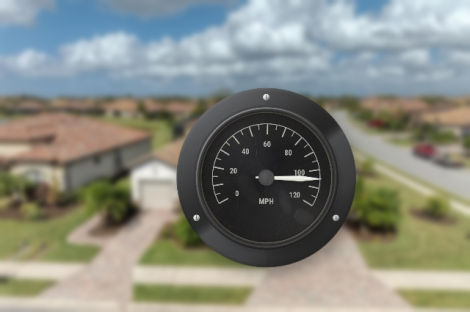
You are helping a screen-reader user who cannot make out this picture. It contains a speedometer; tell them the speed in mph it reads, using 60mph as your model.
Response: 105mph
